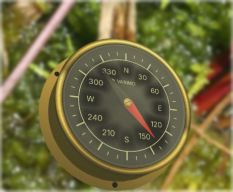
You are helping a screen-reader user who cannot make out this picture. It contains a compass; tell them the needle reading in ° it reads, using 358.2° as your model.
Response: 140°
